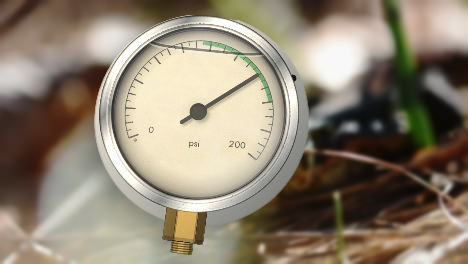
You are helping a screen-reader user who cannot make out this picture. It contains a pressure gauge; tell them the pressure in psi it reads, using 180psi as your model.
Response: 140psi
